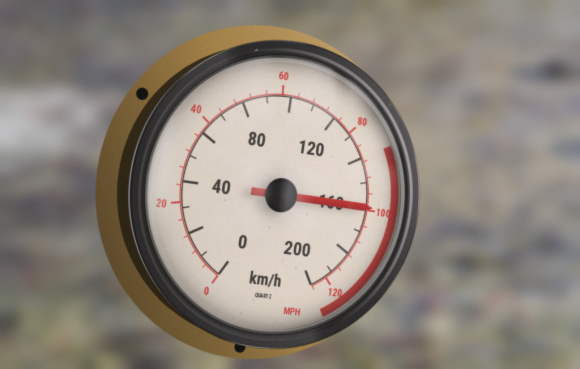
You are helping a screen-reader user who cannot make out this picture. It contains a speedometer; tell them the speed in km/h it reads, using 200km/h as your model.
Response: 160km/h
